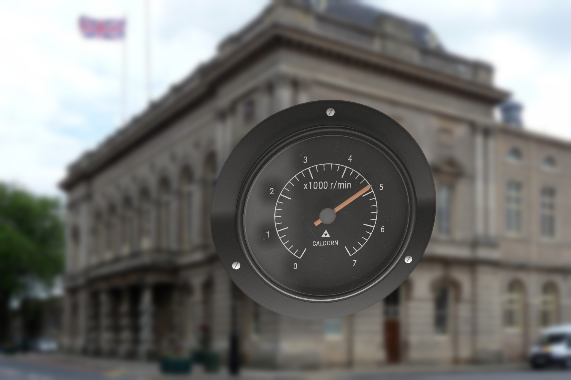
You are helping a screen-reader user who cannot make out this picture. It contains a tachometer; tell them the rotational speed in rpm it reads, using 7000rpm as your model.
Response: 4800rpm
